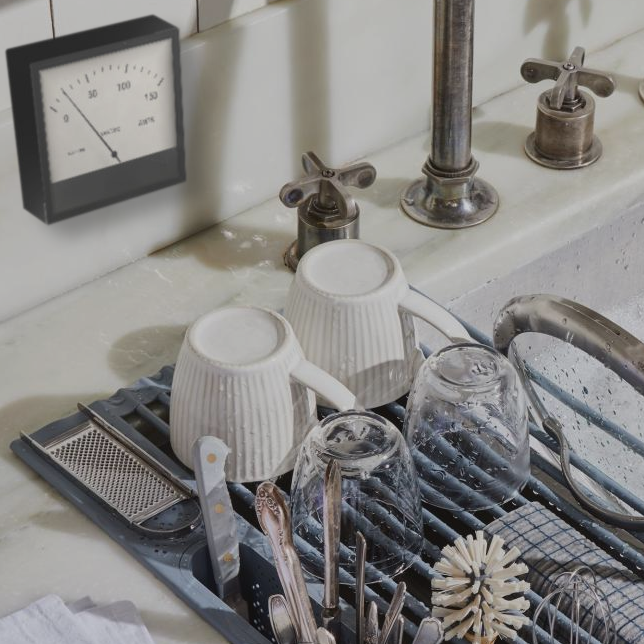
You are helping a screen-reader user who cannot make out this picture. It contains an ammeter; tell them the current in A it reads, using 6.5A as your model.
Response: 20A
